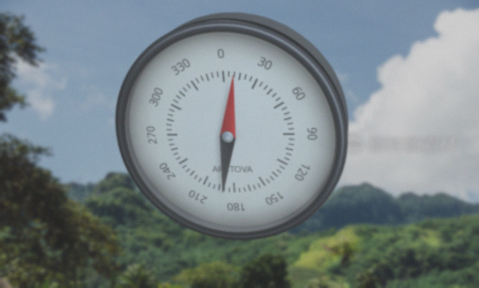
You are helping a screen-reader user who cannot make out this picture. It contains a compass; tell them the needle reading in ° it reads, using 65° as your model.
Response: 10°
